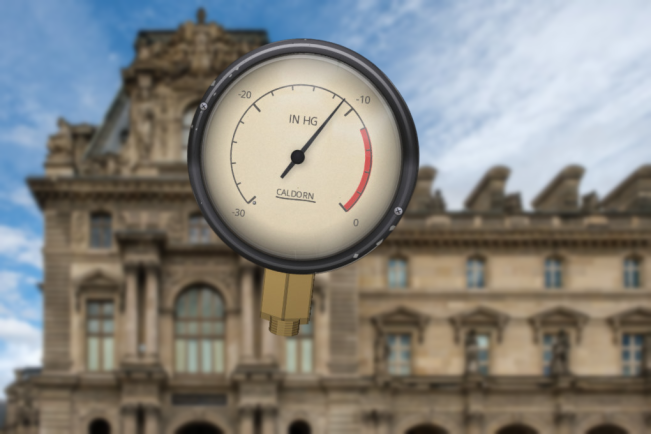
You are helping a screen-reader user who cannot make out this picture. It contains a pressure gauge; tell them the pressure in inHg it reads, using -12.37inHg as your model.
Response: -11inHg
